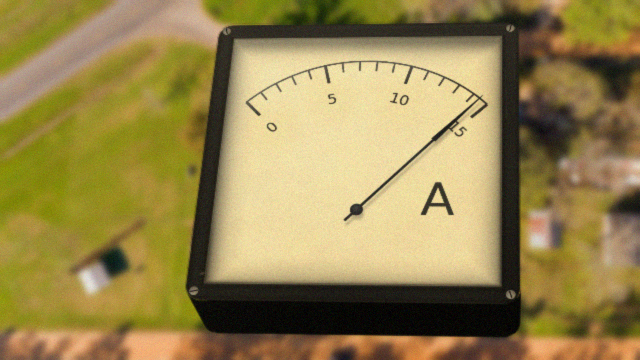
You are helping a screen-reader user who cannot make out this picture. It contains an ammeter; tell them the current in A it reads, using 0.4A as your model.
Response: 14.5A
